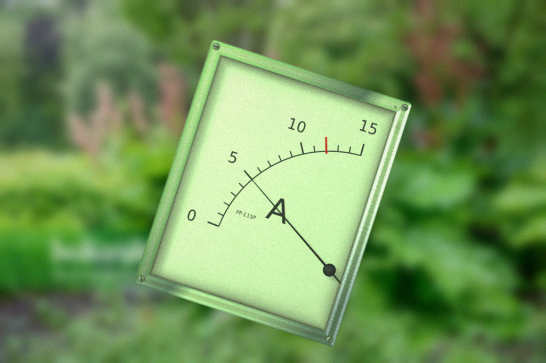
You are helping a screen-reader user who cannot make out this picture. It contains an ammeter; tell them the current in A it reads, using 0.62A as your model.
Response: 5A
